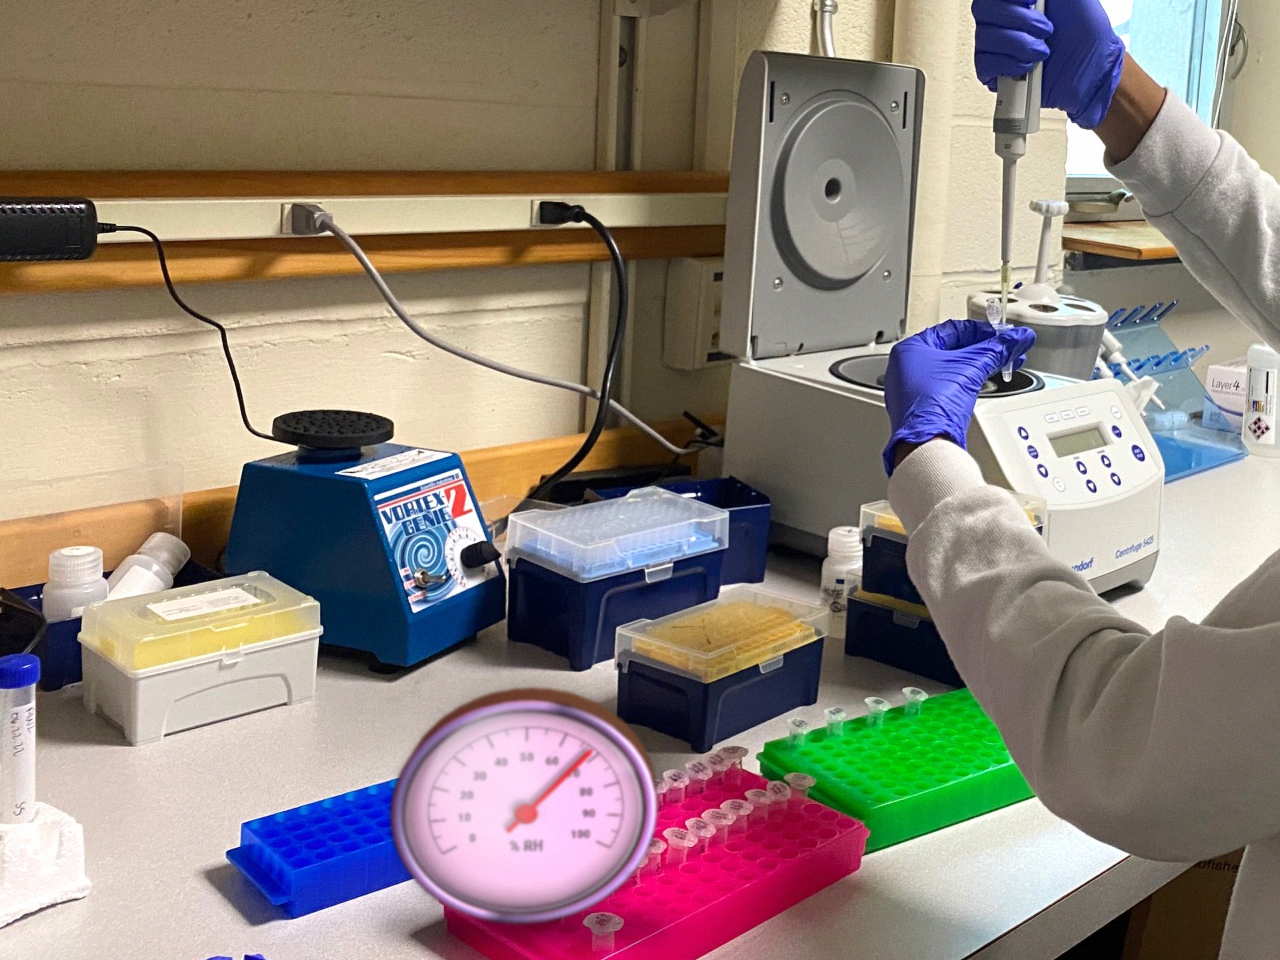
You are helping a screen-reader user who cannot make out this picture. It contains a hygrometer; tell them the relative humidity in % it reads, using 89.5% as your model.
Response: 67.5%
